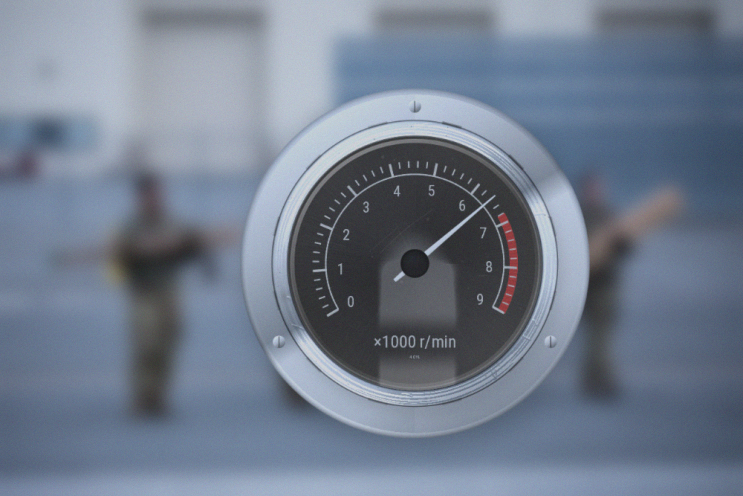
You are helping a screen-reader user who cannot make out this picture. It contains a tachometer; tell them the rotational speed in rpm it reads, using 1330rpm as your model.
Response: 6400rpm
